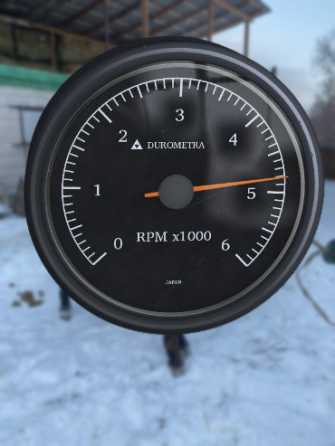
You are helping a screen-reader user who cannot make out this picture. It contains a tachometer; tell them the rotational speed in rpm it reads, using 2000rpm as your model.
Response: 4800rpm
